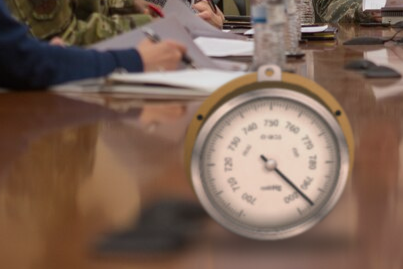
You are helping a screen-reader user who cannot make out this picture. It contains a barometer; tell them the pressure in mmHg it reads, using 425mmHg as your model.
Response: 795mmHg
